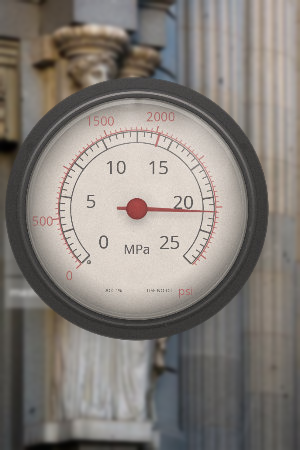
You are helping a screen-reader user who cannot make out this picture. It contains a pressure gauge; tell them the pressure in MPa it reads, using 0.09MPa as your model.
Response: 21MPa
